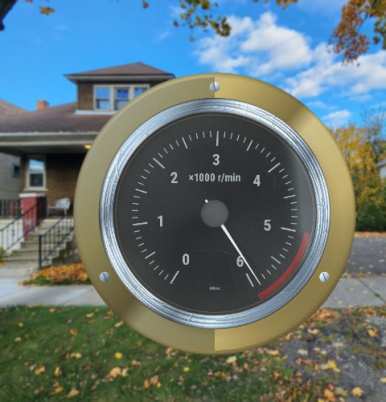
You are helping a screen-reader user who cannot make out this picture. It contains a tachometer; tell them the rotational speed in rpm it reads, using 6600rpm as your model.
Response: 5900rpm
